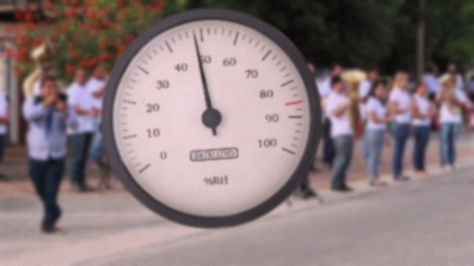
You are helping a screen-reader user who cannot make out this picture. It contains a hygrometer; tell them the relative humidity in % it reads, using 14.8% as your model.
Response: 48%
